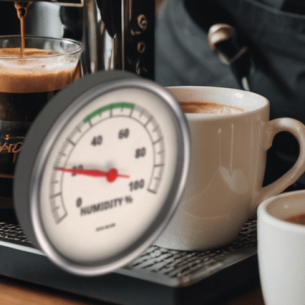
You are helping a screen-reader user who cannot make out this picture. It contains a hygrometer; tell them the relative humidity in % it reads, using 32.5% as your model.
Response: 20%
